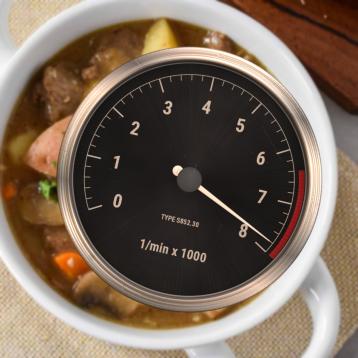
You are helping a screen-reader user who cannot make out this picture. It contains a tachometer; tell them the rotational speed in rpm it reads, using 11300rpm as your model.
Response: 7800rpm
